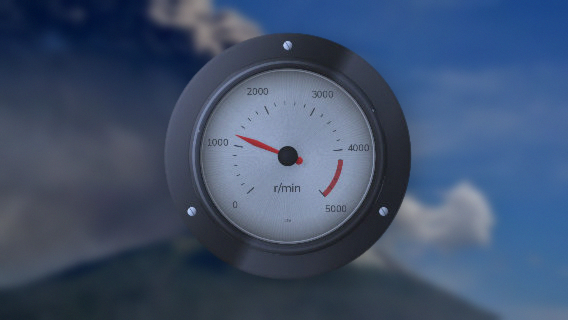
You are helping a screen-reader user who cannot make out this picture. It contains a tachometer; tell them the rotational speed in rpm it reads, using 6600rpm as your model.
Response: 1200rpm
